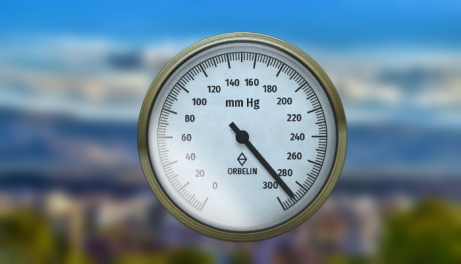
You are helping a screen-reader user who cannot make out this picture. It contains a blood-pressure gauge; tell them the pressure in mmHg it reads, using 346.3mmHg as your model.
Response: 290mmHg
